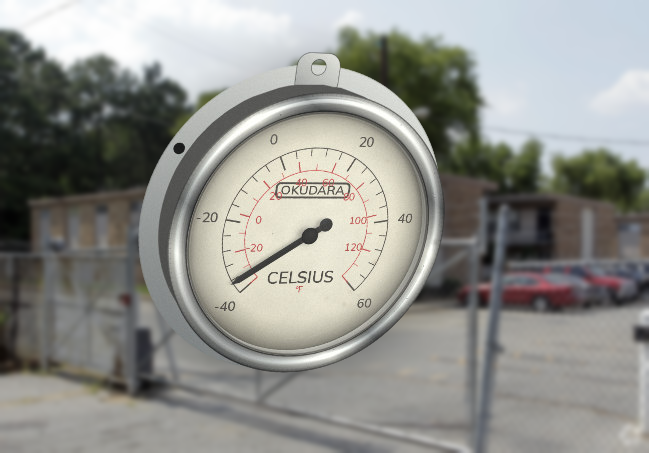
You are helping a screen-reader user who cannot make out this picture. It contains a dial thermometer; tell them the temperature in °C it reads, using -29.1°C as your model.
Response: -36°C
